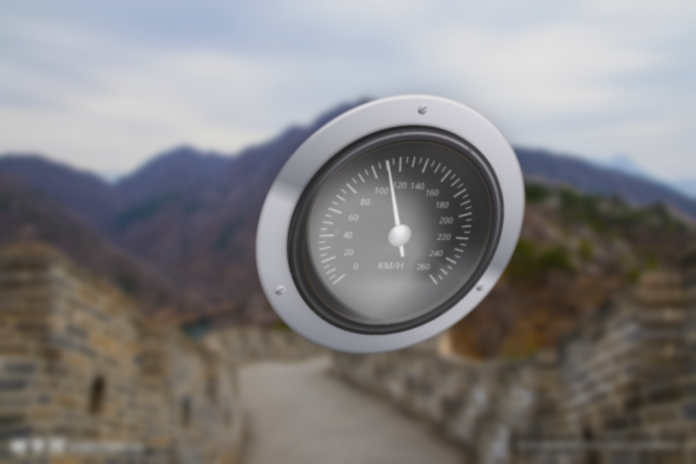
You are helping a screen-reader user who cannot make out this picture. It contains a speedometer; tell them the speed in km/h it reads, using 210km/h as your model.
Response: 110km/h
